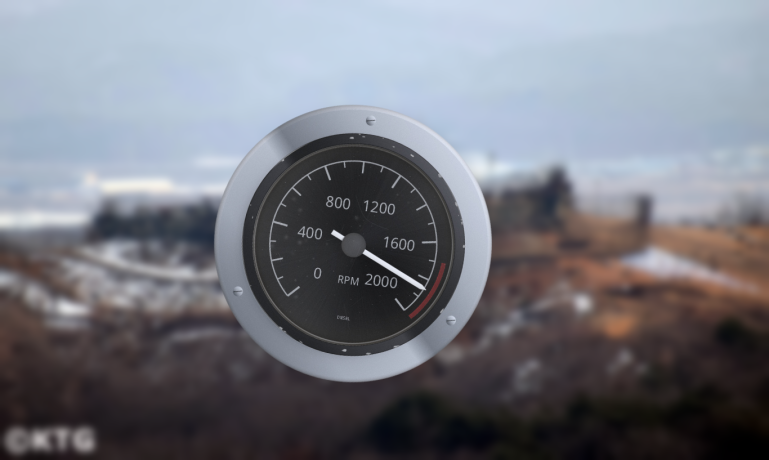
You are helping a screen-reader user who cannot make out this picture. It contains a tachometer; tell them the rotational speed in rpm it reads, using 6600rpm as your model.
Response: 1850rpm
